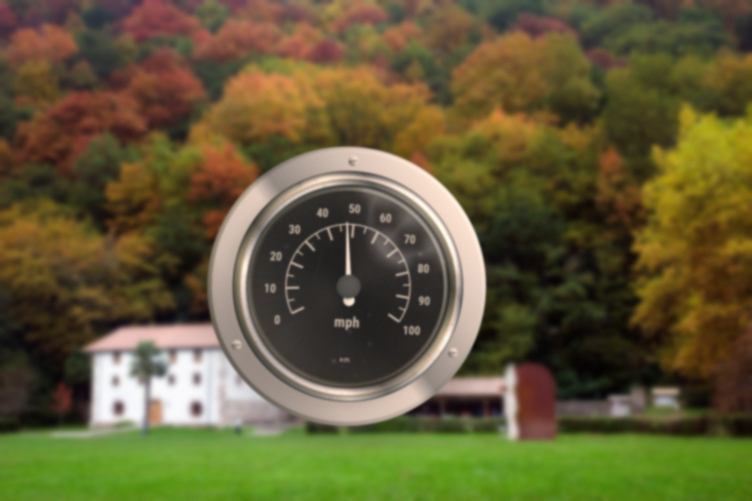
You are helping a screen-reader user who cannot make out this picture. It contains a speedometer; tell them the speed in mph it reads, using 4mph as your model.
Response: 47.5mph
